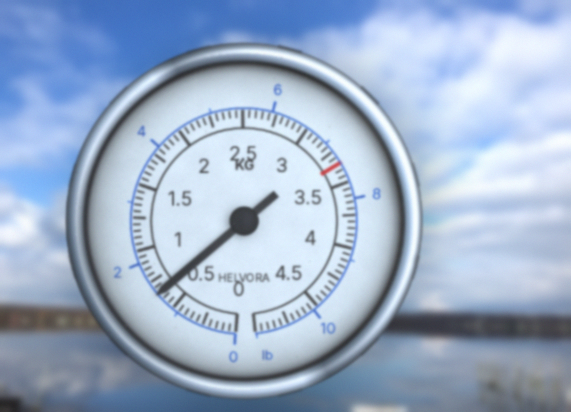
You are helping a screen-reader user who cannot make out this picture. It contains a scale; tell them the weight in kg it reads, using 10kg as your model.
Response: 0.65kg
